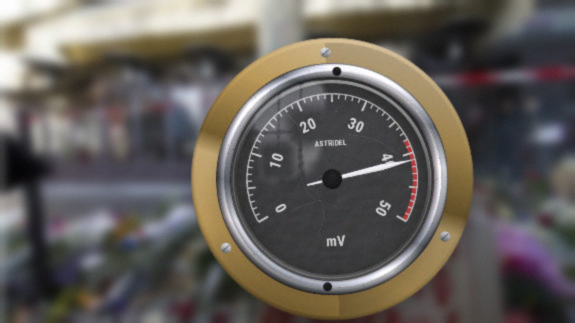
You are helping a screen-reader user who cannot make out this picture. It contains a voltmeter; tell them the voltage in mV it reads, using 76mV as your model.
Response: 41mV
